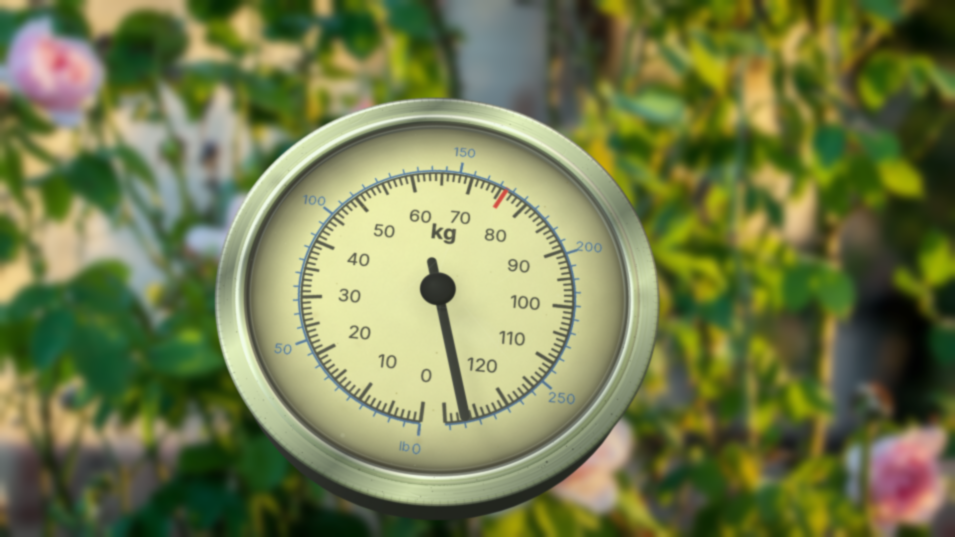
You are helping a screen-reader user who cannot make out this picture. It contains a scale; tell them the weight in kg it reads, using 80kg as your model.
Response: 127kg
